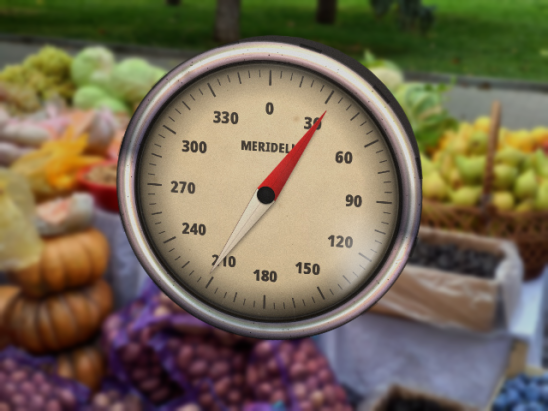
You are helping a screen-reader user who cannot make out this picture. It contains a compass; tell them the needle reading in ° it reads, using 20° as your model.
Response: 32.5°
